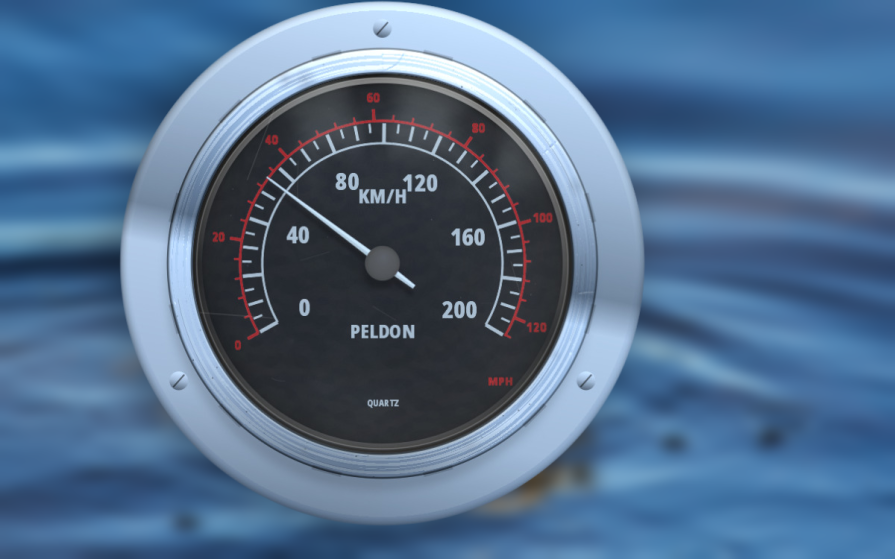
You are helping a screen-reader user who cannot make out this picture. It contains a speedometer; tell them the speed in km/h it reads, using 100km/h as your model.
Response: 55km/h
